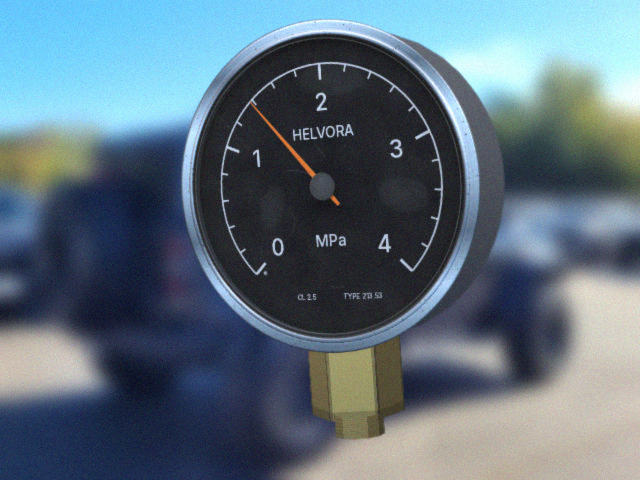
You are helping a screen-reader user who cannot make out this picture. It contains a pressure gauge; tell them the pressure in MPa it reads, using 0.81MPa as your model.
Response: 1.4MPa
